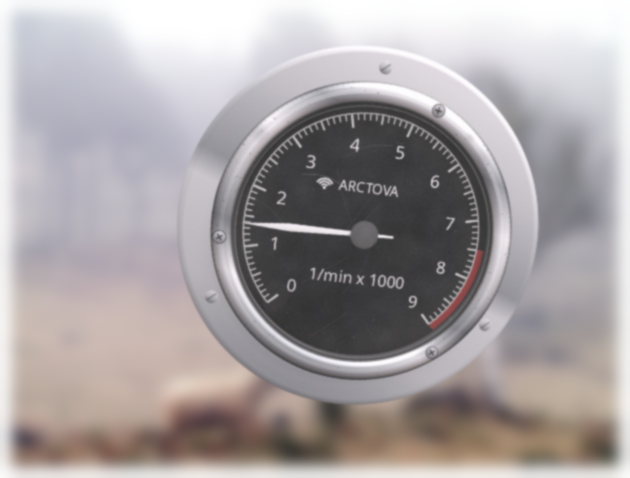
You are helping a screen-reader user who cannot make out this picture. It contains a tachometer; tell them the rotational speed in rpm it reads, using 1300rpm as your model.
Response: 1400rpm
